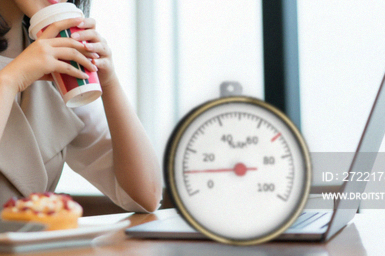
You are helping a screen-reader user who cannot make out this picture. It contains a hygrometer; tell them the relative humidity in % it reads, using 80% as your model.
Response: 10%
